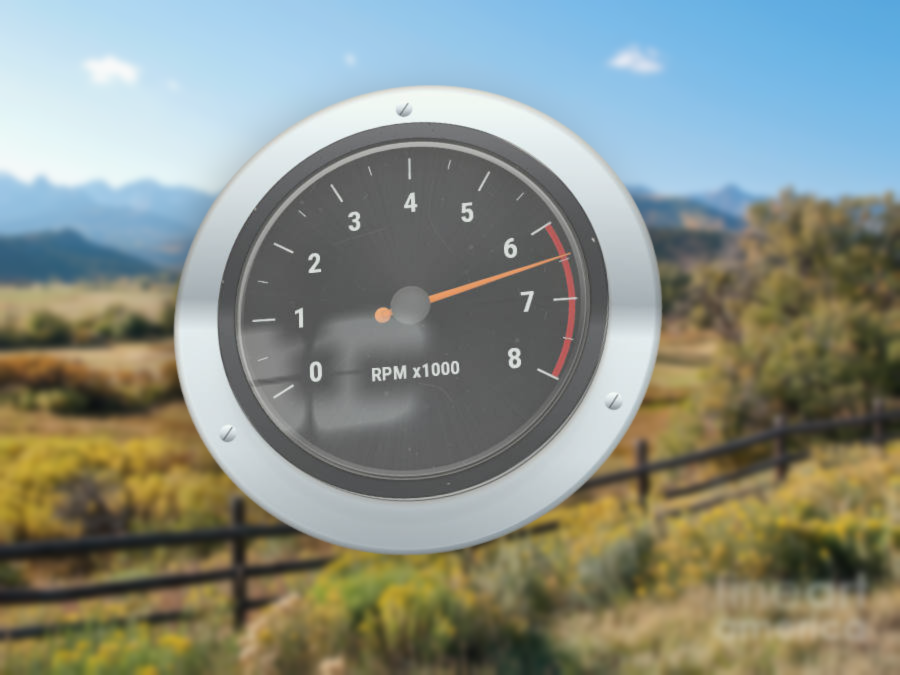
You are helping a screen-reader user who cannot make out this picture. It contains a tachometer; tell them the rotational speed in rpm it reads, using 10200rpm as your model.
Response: 6500rpm
